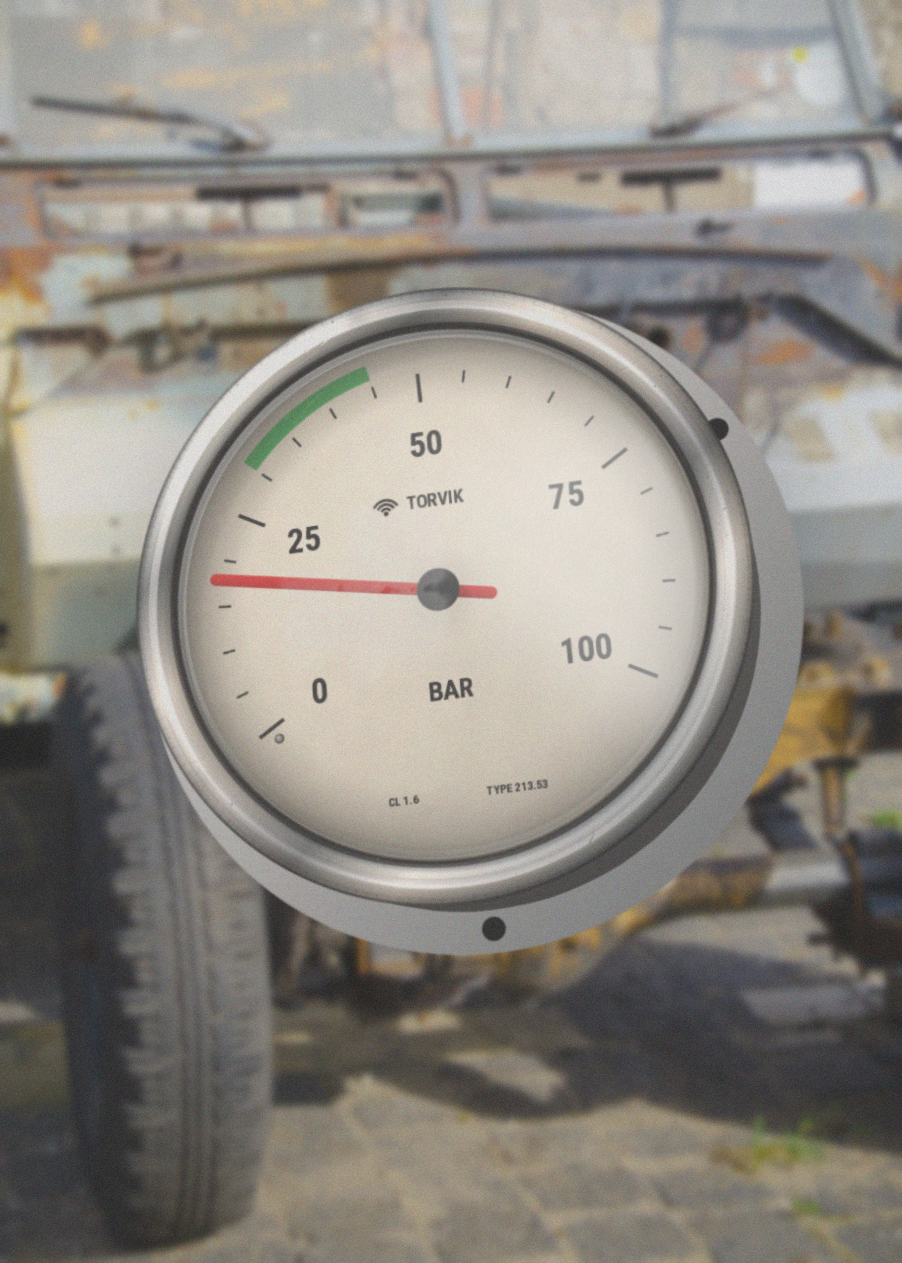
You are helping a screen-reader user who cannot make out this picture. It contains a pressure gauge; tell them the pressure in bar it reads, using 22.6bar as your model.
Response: 17.5bar
